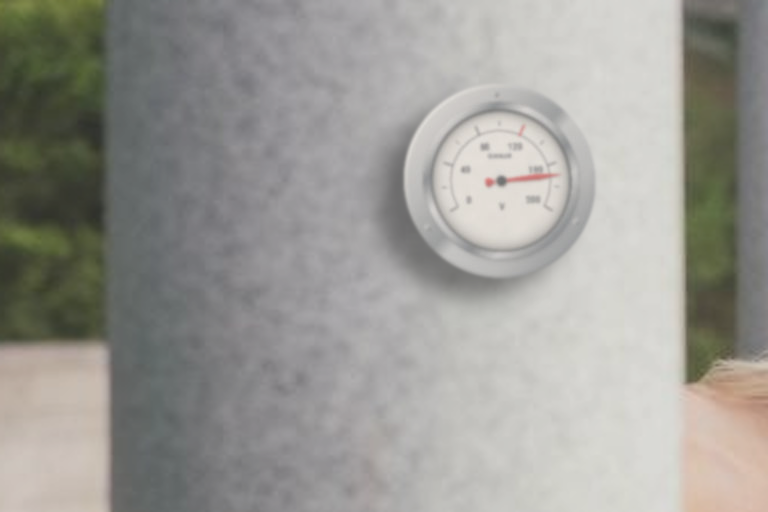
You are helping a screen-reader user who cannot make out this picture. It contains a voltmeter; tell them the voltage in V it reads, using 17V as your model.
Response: 170V
